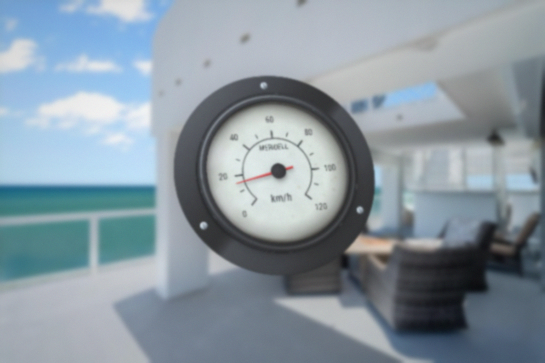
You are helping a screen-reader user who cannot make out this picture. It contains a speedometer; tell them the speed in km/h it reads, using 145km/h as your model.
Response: 15km/h
